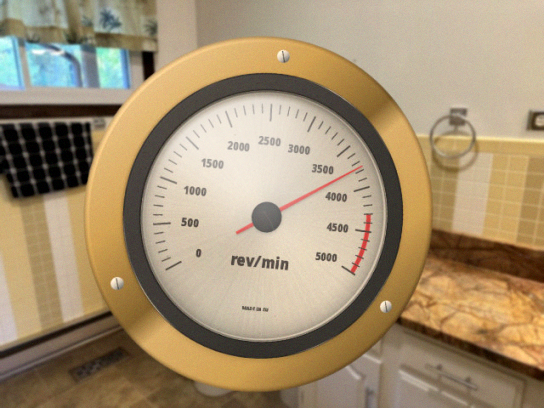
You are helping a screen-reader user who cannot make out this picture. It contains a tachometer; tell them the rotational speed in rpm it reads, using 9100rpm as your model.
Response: 3750rpm
